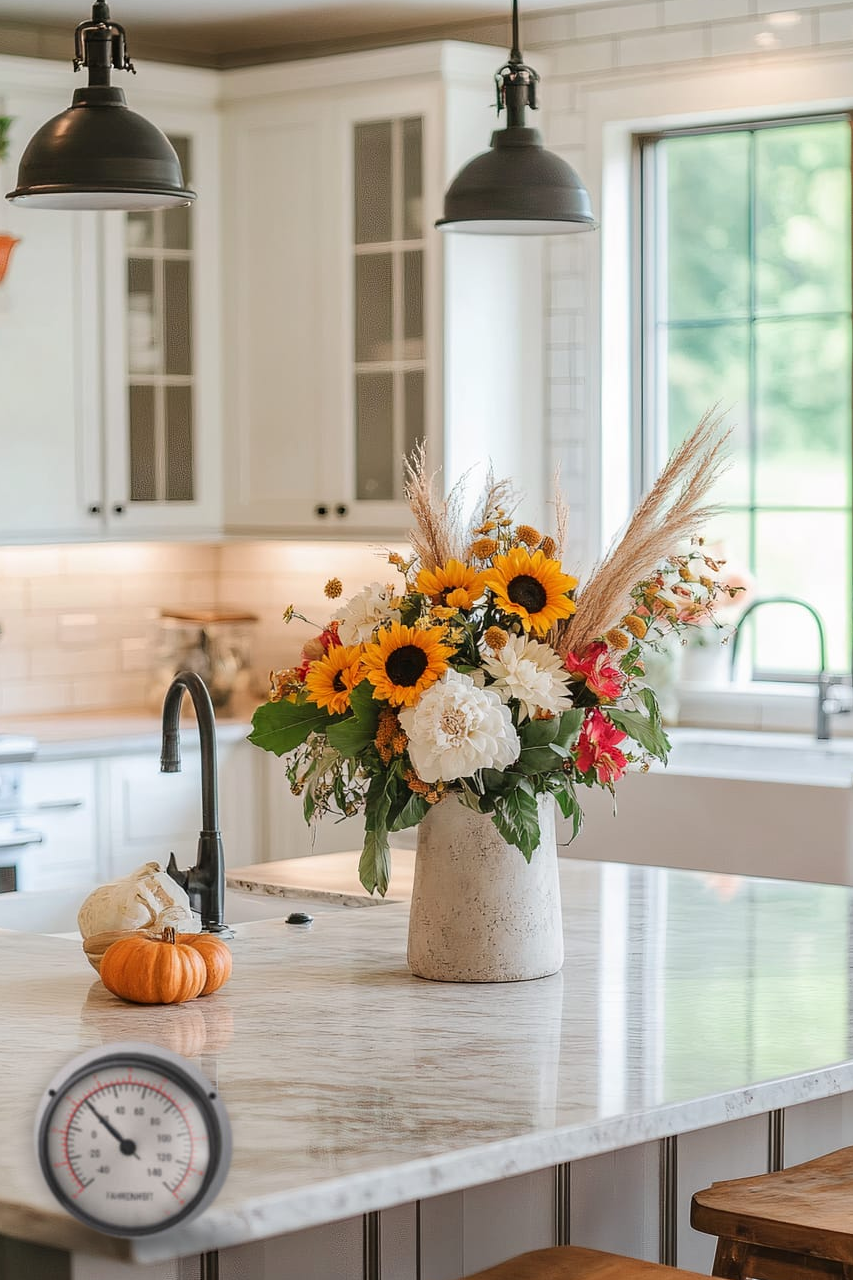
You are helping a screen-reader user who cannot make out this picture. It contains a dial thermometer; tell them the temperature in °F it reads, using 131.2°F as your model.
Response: 20°F
